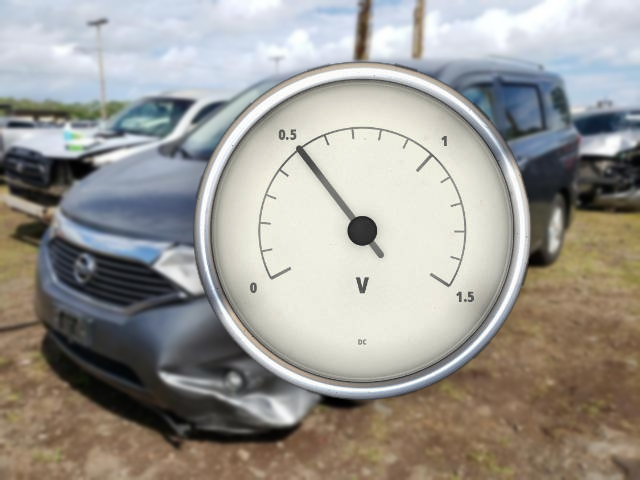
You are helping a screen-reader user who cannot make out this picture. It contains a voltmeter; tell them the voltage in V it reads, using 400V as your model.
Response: 0.5V
